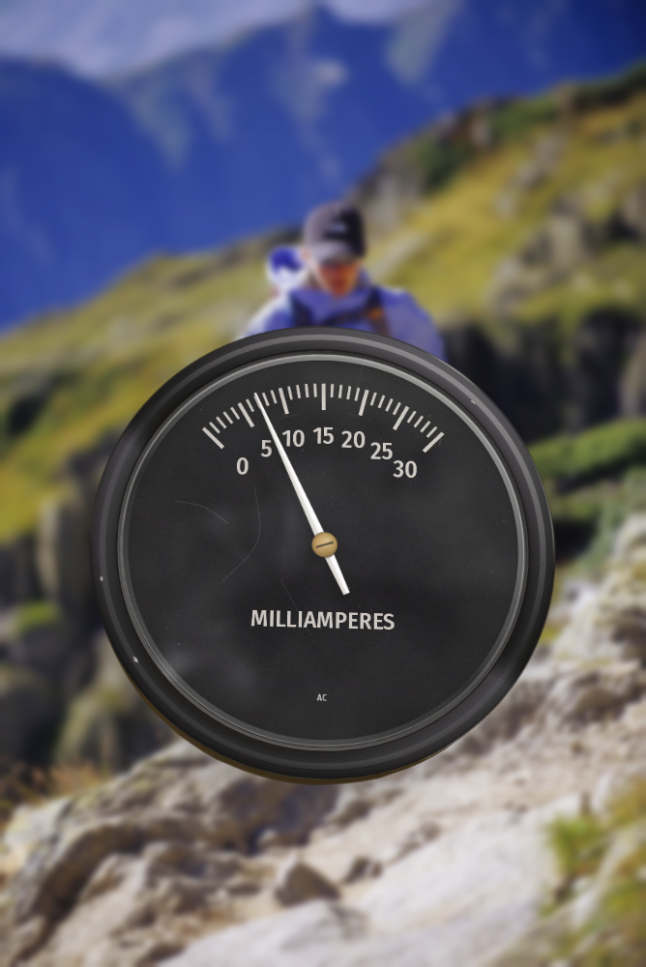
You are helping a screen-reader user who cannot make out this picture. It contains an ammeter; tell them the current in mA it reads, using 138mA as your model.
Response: 7mA
